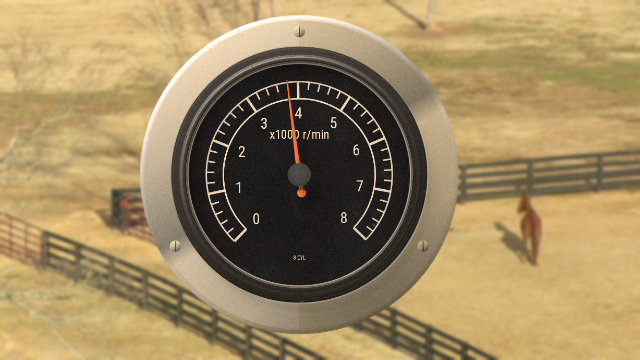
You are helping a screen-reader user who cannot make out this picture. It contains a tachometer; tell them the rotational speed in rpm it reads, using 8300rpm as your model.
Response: 3800rpm
